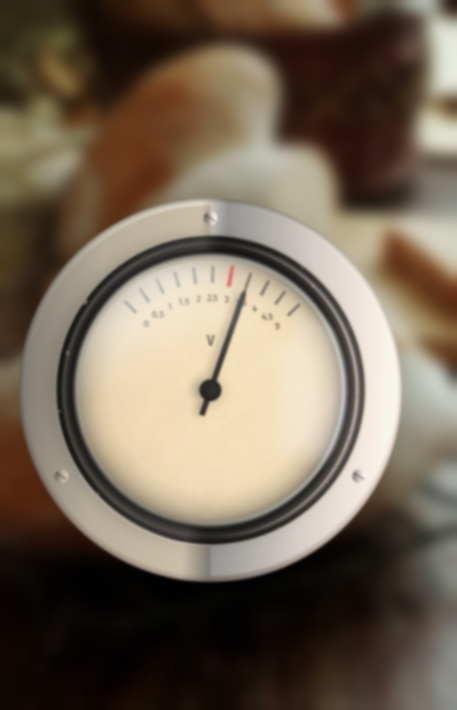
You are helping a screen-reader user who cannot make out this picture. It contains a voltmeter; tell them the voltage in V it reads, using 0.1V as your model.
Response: 3.5V
